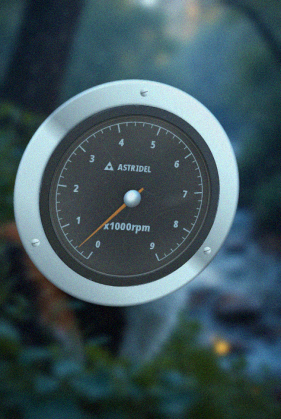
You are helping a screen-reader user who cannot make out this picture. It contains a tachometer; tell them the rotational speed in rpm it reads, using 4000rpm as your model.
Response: 400rpm
